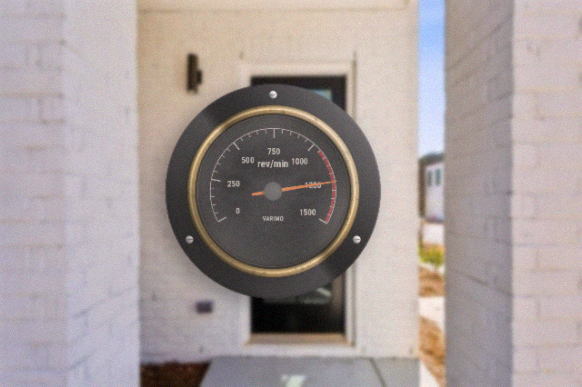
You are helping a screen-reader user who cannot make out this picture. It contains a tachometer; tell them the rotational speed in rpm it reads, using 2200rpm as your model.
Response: 1250rpm
